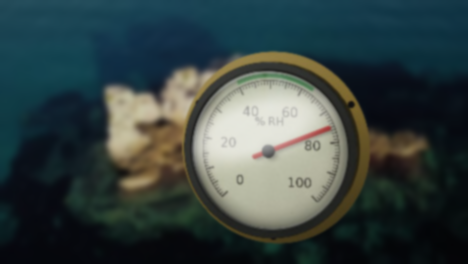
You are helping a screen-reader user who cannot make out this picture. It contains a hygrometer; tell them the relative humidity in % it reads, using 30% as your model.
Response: 75%
